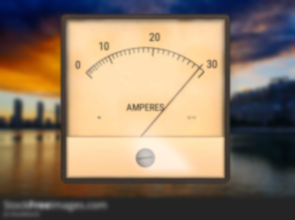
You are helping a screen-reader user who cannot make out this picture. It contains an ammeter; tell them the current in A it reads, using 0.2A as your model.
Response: 29A
